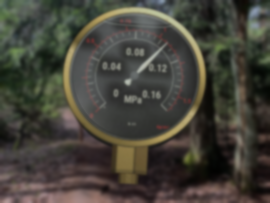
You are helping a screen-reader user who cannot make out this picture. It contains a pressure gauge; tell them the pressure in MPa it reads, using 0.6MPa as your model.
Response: 0.105MPa
